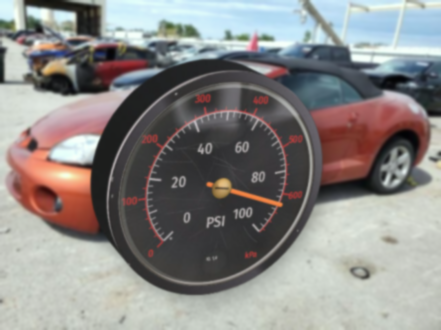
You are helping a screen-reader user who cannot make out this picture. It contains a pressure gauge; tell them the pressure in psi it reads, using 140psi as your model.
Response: 90psi
